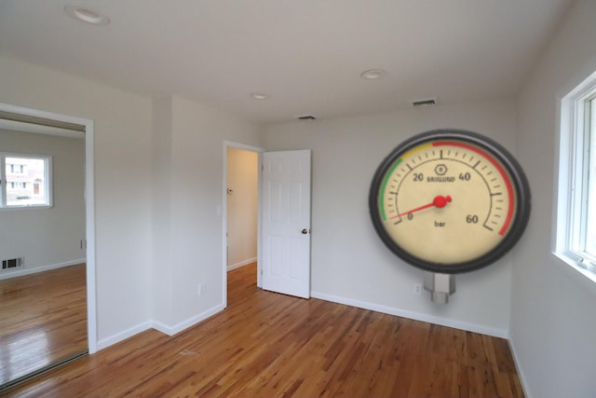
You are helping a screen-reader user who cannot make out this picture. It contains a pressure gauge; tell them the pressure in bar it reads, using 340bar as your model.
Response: 2bar
